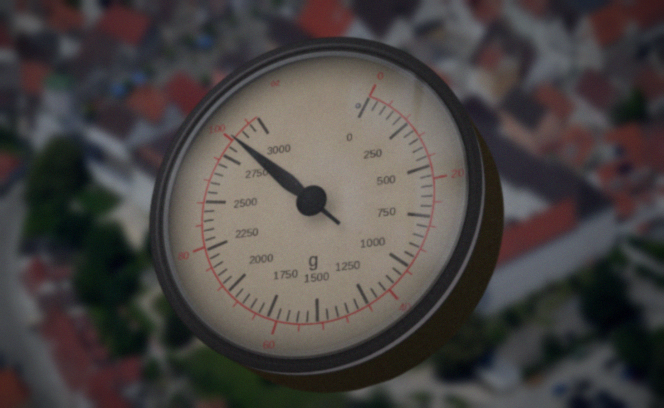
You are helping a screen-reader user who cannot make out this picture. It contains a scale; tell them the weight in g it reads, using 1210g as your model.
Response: 2850g
